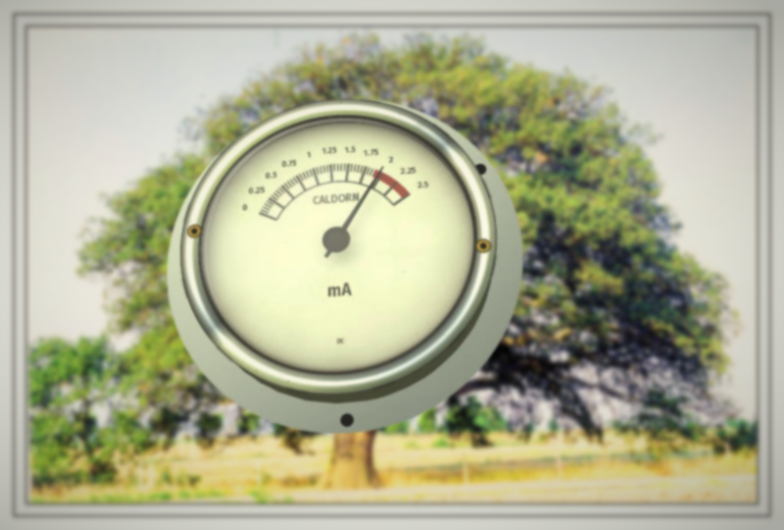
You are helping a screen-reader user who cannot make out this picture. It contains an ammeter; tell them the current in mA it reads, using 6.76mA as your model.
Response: 2mA
